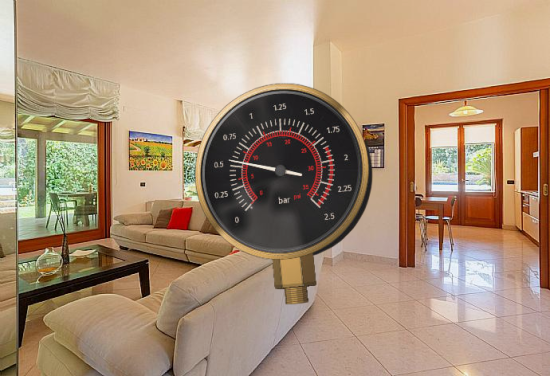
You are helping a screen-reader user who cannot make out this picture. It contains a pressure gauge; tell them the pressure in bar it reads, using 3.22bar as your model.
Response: 0.55bar
